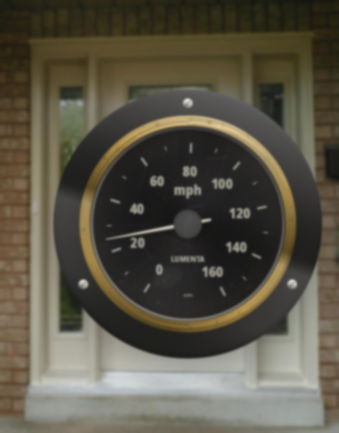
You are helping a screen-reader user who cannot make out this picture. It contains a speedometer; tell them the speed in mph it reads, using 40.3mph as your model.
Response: 25mph
